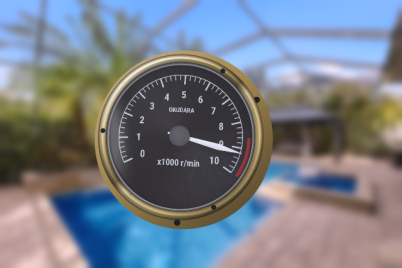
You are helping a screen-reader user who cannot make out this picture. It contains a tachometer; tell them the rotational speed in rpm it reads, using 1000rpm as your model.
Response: 9200rpm
